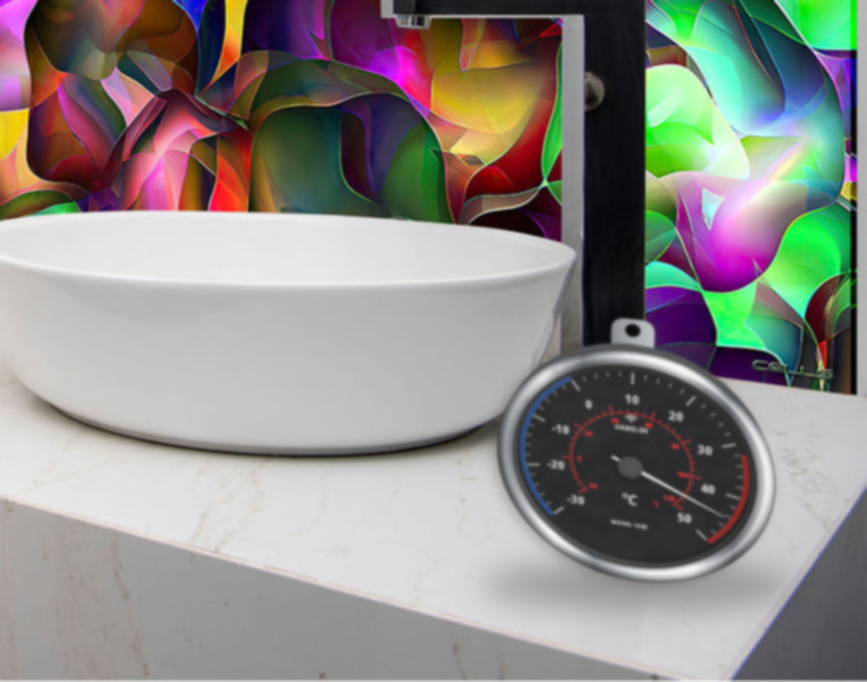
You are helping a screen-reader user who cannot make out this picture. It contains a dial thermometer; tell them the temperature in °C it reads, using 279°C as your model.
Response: 44°C
